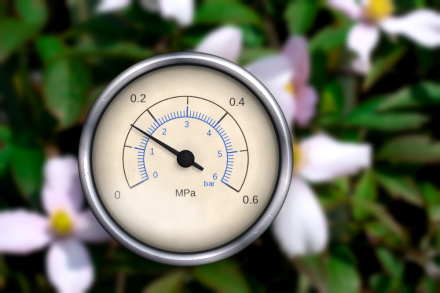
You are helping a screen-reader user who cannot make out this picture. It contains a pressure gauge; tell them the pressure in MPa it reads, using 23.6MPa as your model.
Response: 0.15MPa
